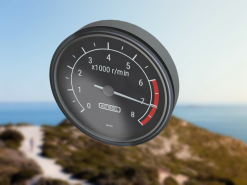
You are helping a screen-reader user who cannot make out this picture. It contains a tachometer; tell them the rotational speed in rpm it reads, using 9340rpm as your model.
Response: 7000rpm
